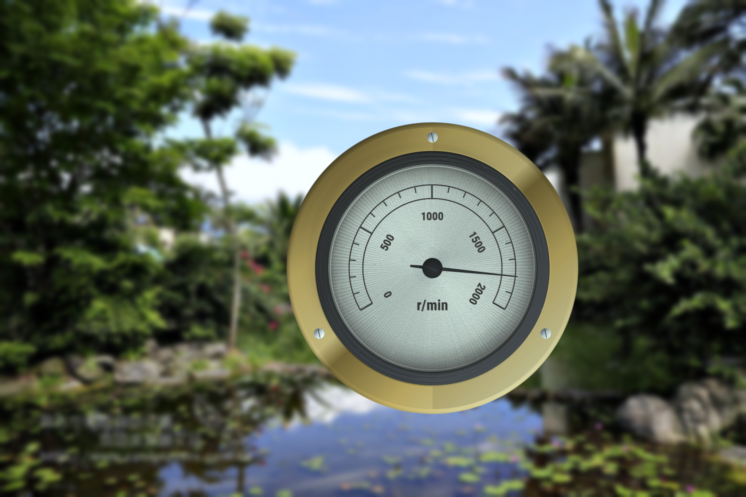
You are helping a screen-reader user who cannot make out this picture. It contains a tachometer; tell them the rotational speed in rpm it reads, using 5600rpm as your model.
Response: 1800rpm
